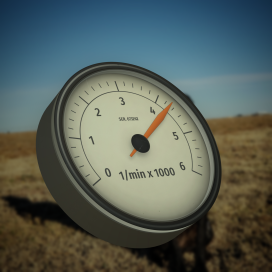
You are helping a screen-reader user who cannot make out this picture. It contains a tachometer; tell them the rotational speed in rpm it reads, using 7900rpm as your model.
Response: 4300rpm
